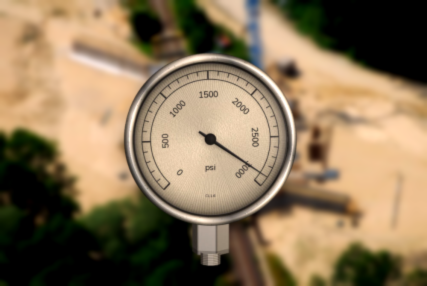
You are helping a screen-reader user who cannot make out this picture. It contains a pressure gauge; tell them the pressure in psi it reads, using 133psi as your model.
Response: 2900psi
